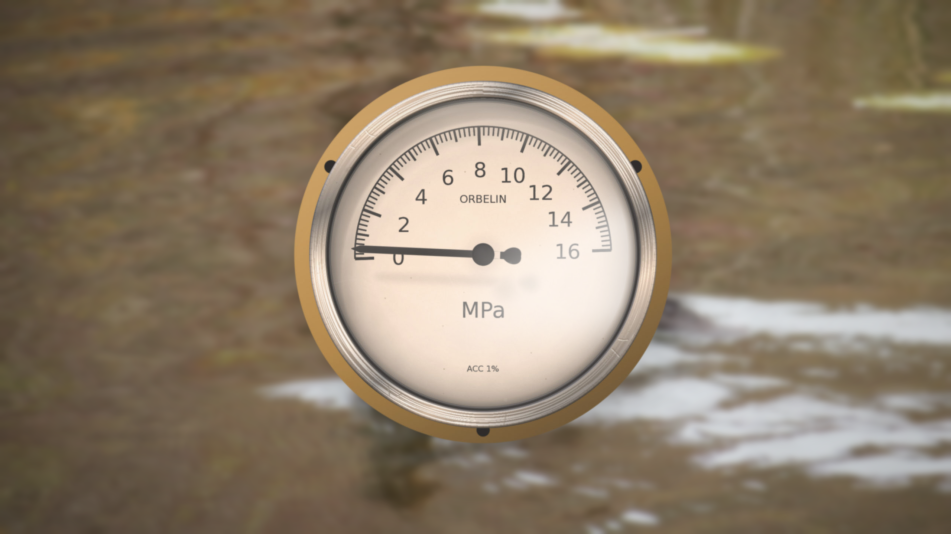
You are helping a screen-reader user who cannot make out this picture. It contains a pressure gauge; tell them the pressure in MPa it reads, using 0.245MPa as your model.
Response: 0.4MPa
